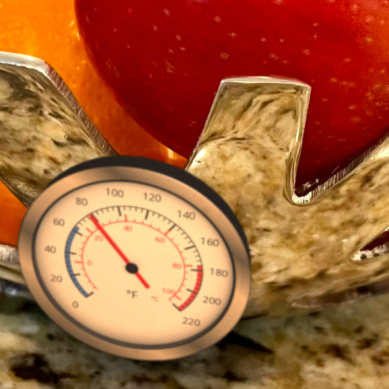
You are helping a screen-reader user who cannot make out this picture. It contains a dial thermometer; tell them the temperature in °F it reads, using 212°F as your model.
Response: 80°F
